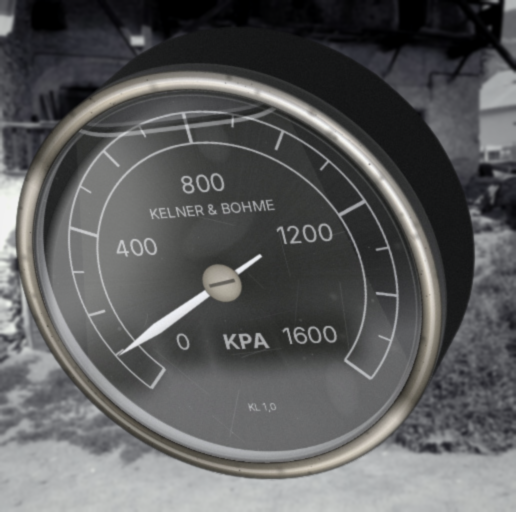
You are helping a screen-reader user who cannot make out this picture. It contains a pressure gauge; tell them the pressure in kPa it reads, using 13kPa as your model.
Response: 100kPa
